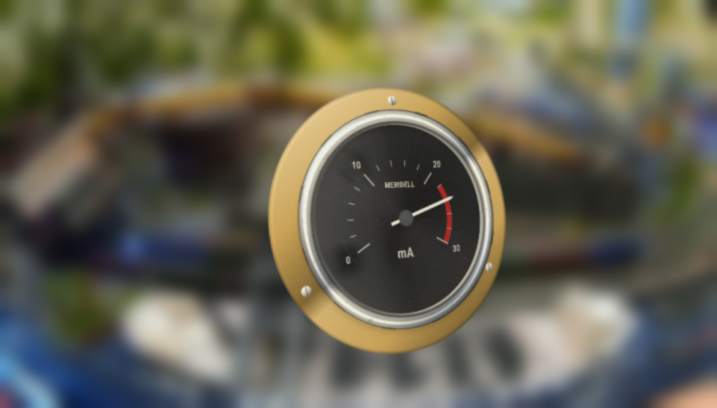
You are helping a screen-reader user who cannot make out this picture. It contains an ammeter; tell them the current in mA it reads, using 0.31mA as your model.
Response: 24mA
